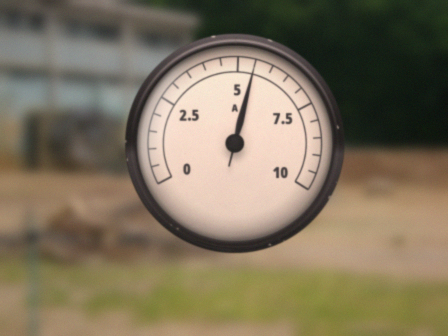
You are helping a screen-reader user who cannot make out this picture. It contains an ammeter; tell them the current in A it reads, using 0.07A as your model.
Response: 5.5A
